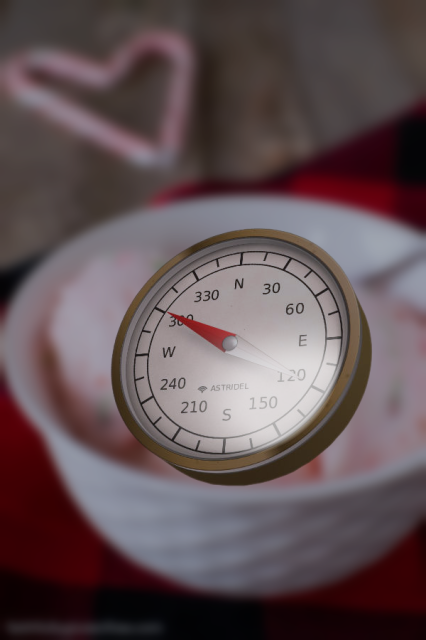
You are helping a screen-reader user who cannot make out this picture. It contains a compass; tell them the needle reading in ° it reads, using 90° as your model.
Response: 300°
